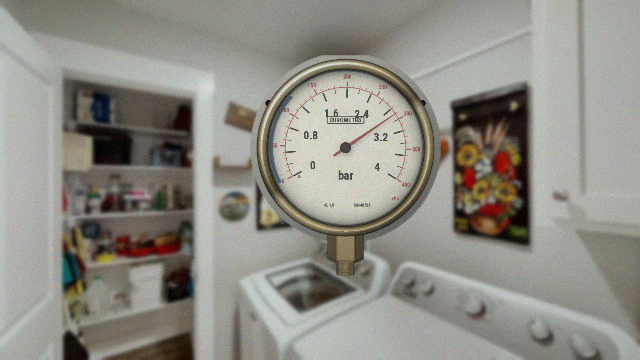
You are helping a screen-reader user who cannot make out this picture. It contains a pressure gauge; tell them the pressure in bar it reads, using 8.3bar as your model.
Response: 2.9bar
